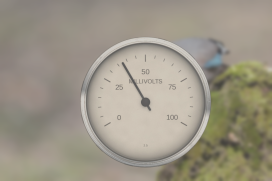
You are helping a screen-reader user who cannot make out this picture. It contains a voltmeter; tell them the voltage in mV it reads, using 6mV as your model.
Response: 37.5mV
